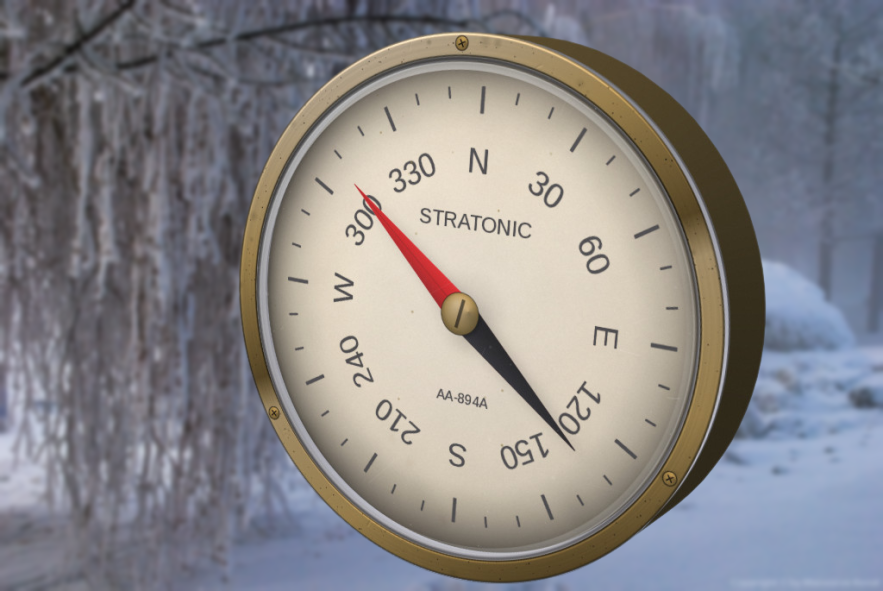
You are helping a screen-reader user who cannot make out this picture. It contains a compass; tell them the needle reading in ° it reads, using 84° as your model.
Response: 310°
